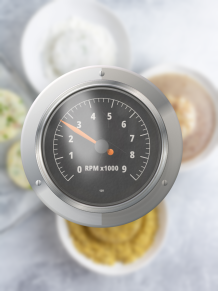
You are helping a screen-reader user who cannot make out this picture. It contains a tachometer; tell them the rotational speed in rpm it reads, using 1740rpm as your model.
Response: 2600rpm
